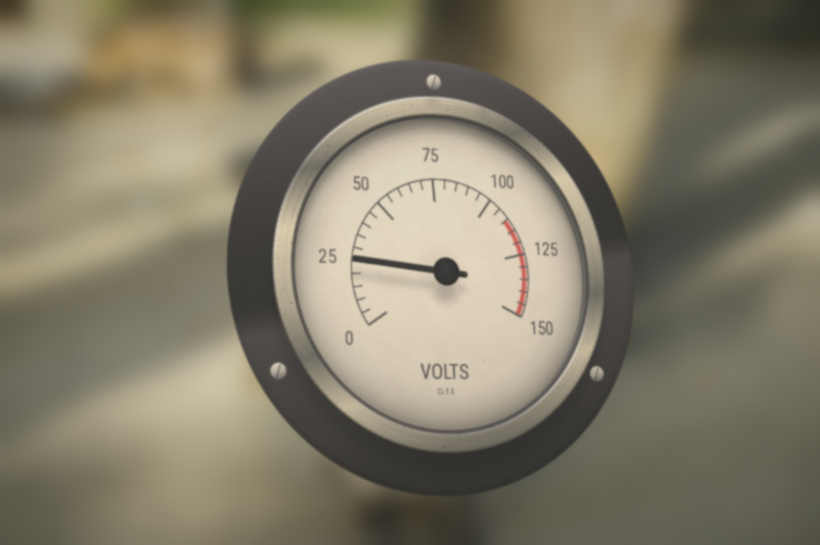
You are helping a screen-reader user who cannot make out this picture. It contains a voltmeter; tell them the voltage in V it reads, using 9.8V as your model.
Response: 25V
